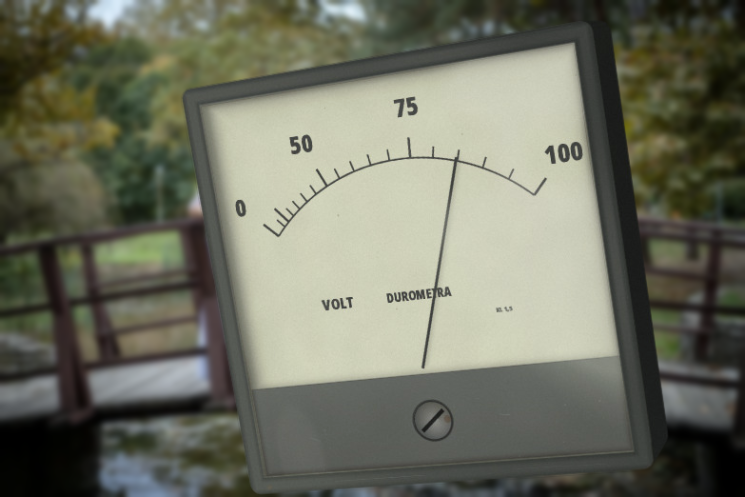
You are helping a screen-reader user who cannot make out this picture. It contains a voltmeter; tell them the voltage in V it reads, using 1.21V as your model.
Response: 85V
